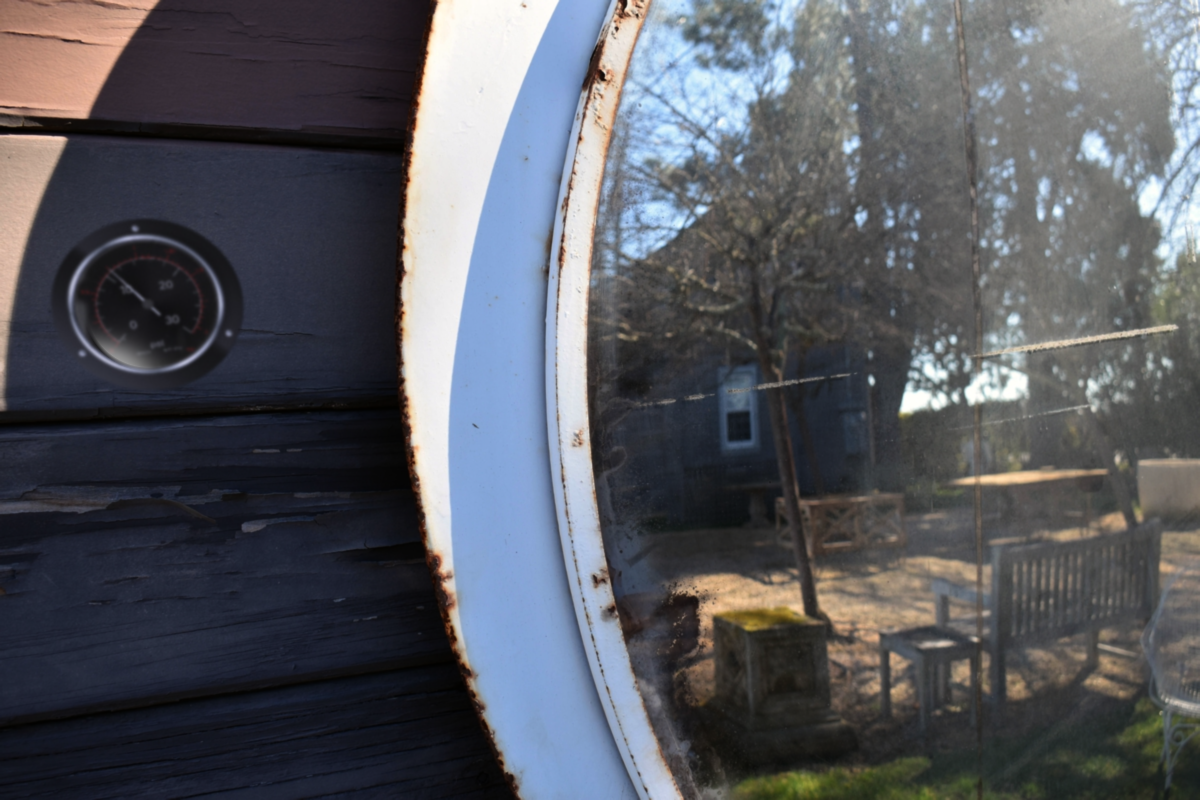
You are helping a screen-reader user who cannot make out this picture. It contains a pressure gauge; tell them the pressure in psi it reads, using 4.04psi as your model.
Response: 11psi
